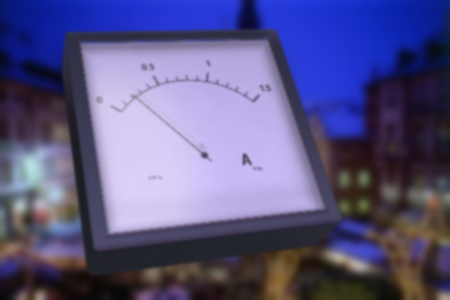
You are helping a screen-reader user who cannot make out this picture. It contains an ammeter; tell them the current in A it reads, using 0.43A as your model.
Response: 0.2A
